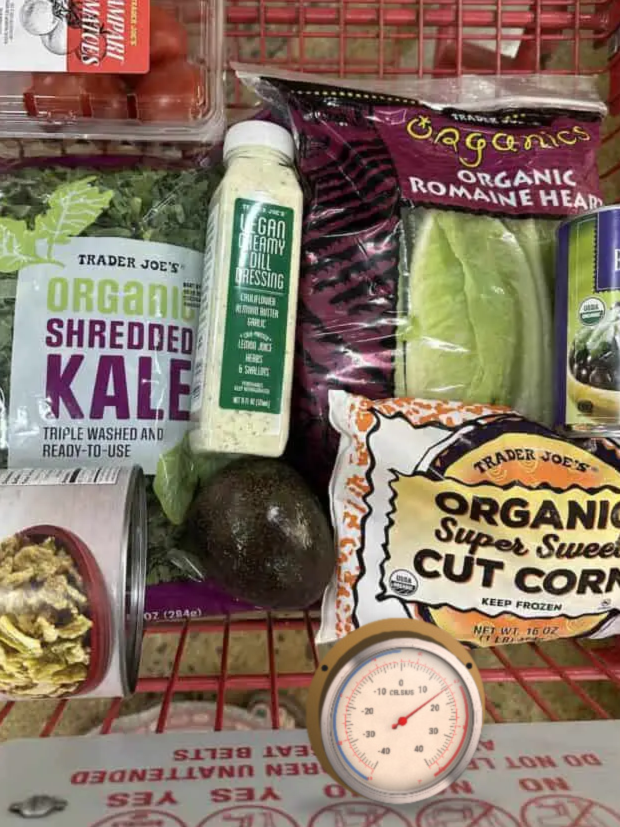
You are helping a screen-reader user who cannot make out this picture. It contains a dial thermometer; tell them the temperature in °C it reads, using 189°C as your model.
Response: 15°C
